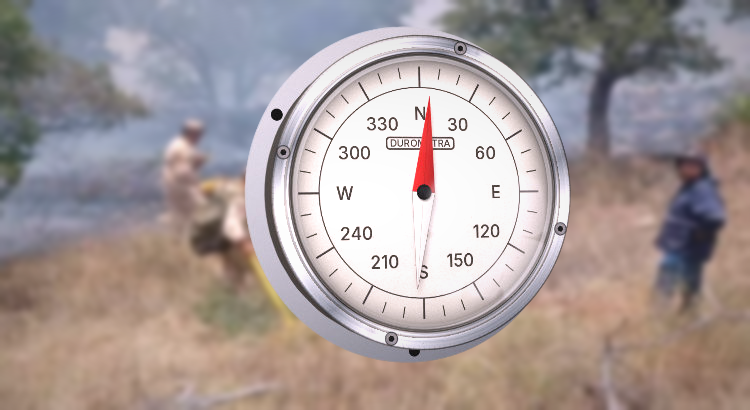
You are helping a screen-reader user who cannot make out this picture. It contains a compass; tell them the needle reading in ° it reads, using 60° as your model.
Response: 5°
